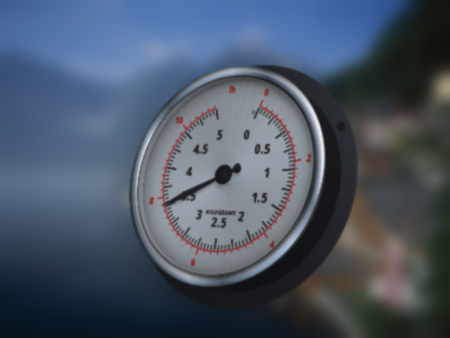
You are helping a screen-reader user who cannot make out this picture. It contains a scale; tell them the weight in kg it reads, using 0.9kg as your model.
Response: 3.5kg
